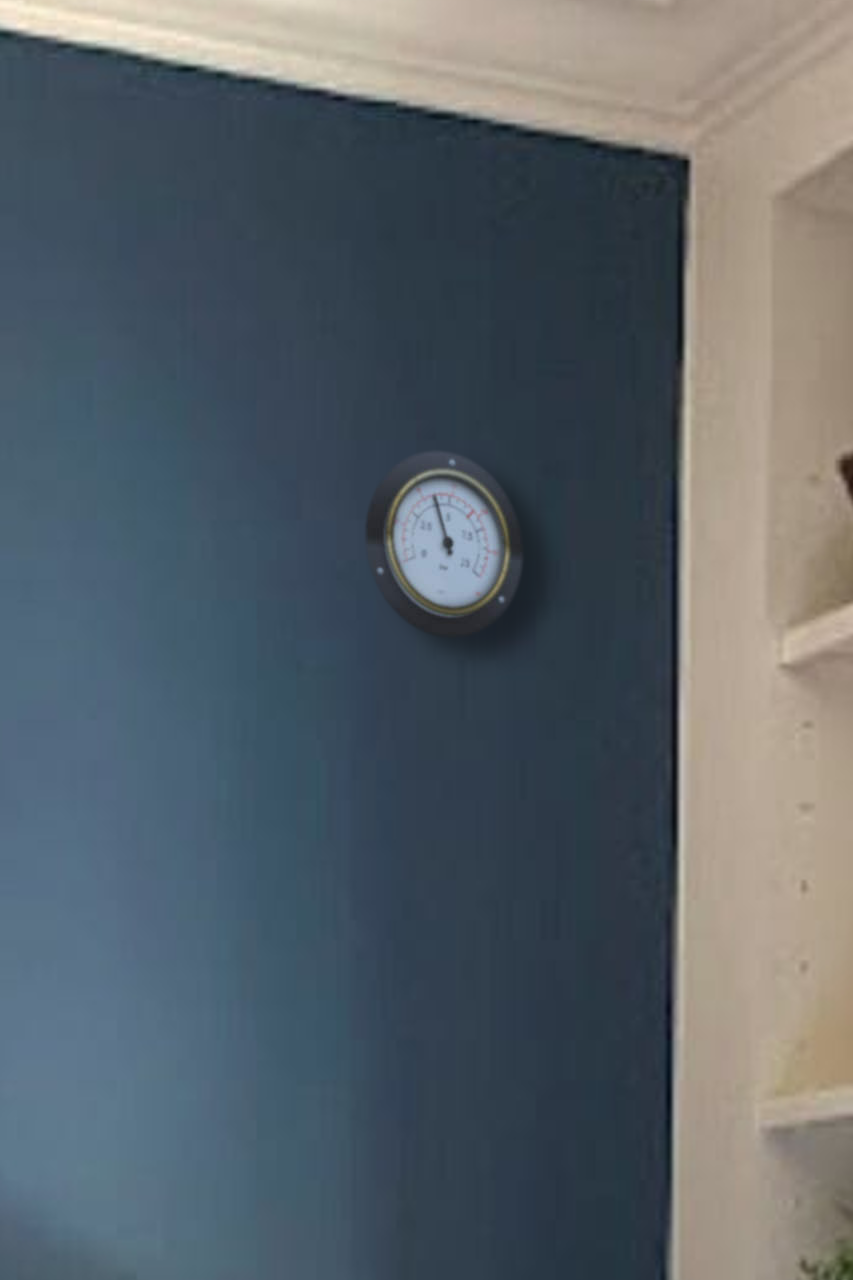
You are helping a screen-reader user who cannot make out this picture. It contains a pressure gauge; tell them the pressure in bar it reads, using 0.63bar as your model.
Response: 4bar
